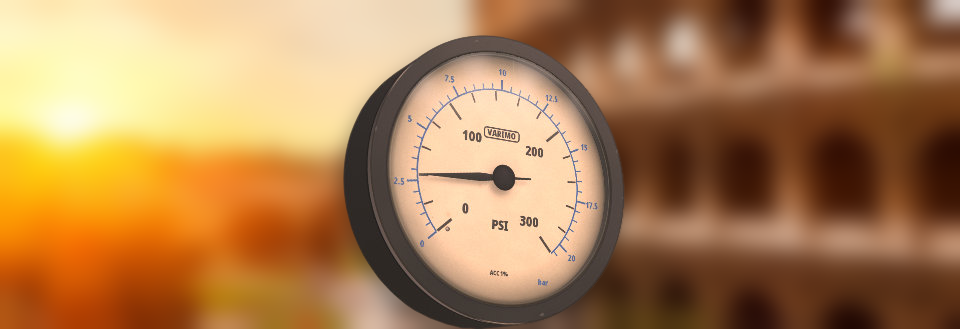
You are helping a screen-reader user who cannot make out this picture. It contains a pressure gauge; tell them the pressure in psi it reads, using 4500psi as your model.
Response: 40psi
